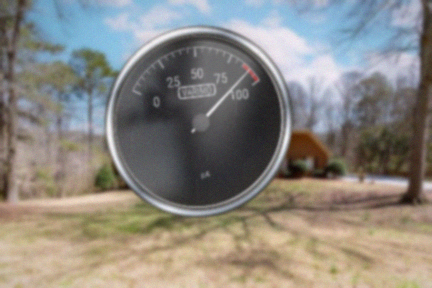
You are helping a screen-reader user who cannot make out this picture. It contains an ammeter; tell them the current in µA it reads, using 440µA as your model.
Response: 90µA
